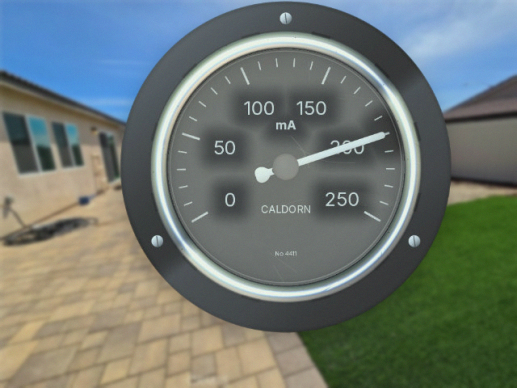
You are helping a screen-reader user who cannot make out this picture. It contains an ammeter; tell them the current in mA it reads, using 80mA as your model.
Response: 200mA
